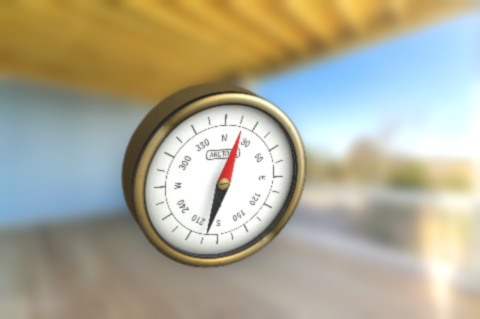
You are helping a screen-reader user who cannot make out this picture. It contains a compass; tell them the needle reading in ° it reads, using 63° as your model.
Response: 15°
